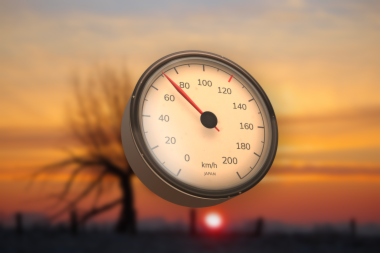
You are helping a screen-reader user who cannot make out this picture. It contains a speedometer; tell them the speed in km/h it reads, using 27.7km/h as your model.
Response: 70km/h
